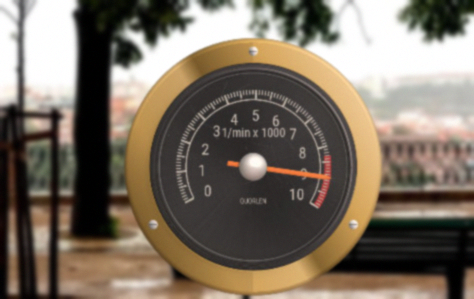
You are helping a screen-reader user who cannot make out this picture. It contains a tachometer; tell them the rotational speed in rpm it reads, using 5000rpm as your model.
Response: 9000rpm
